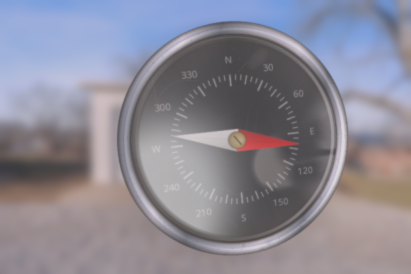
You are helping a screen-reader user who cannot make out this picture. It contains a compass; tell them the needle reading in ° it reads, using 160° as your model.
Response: 100°
